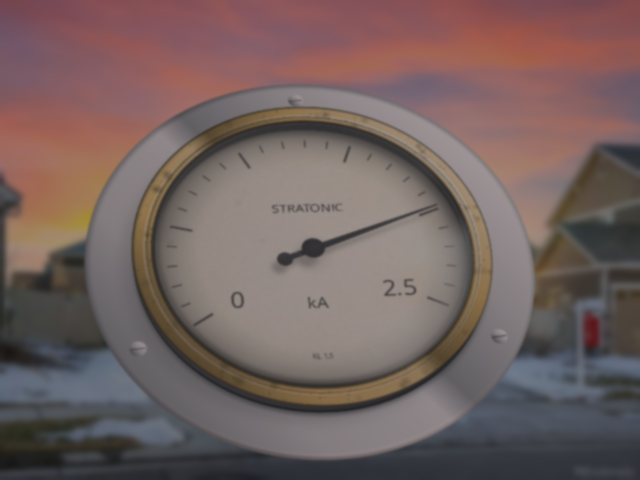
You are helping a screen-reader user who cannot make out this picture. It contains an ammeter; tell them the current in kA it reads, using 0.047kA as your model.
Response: 2kA
